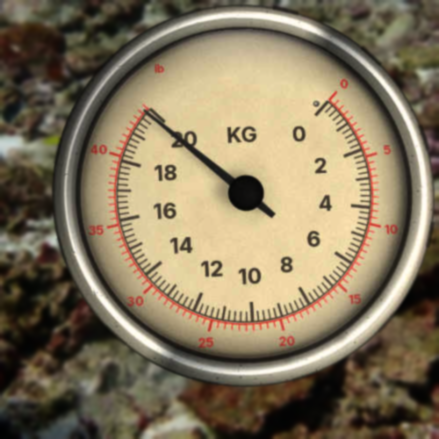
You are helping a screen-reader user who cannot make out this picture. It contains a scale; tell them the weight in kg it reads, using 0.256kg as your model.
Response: 19.8kg
